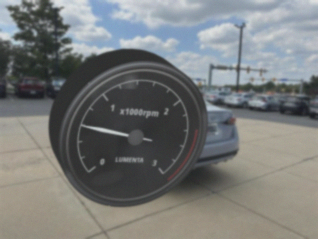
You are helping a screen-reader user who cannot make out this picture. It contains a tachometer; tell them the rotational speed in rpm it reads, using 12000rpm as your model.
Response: 600rpm
